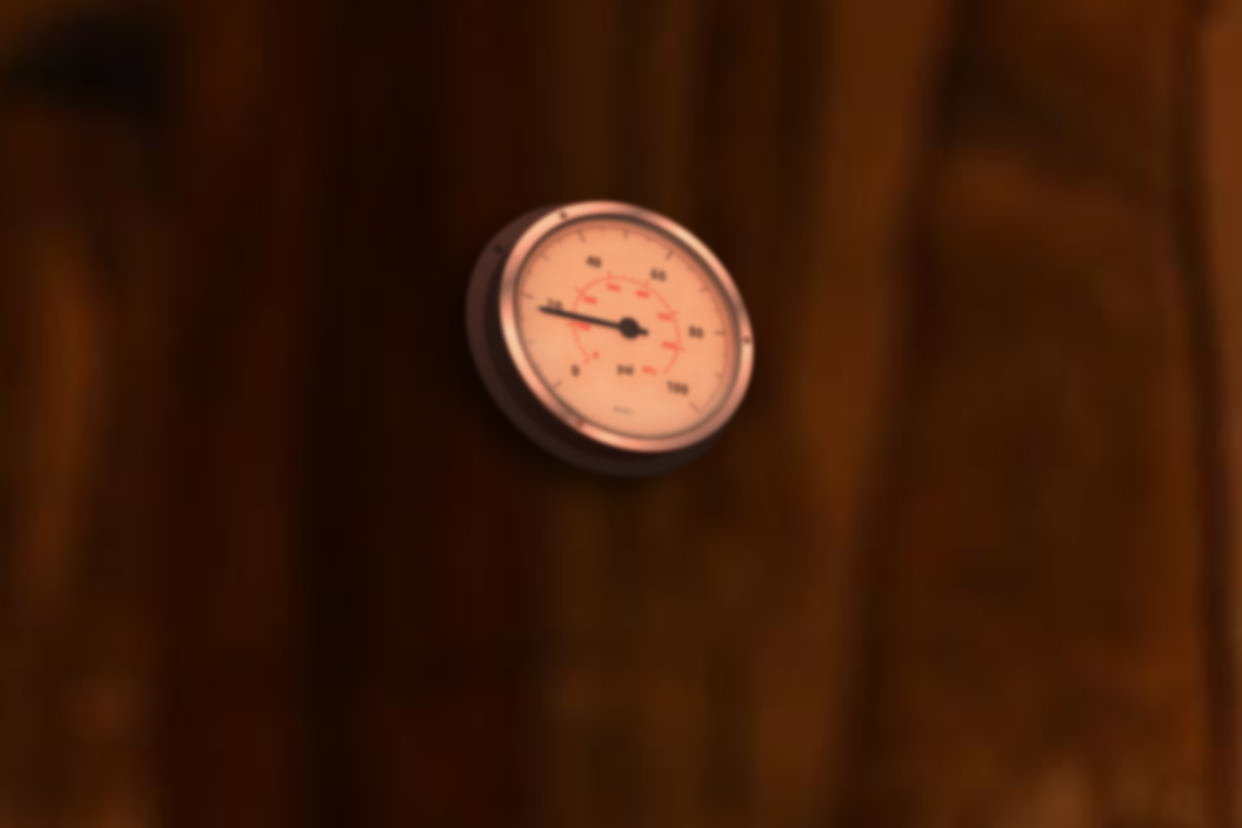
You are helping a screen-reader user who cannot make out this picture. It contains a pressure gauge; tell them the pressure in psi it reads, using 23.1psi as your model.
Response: 17.5psi
